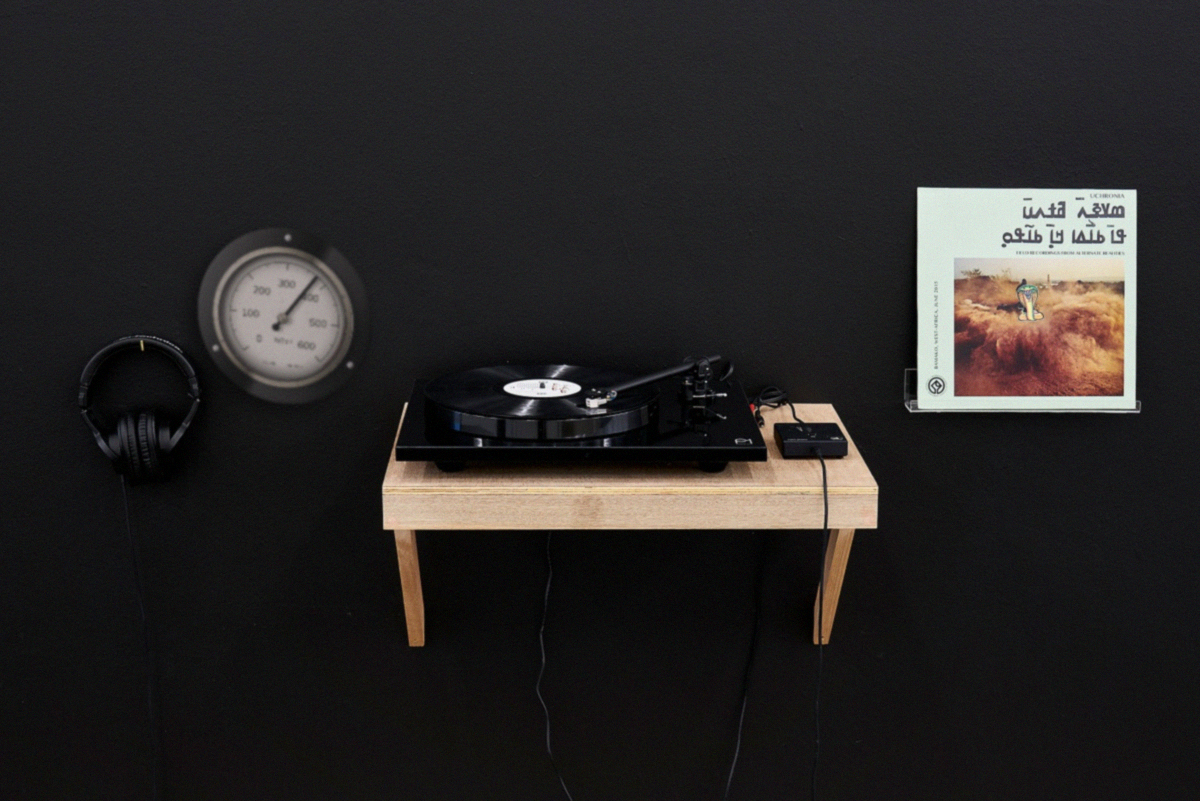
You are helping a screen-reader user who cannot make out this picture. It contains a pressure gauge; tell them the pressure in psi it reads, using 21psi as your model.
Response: 375psi
